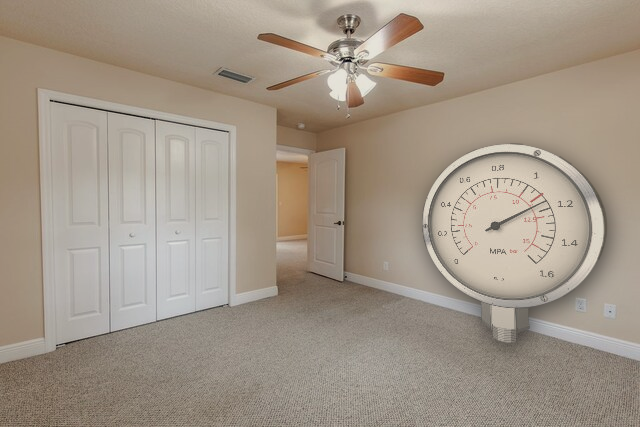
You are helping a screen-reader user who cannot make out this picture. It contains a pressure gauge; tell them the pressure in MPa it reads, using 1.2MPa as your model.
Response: 1.15MPa
